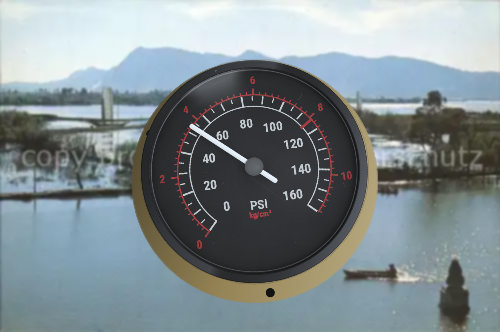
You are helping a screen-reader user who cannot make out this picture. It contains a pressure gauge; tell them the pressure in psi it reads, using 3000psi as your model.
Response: 52.5psi
